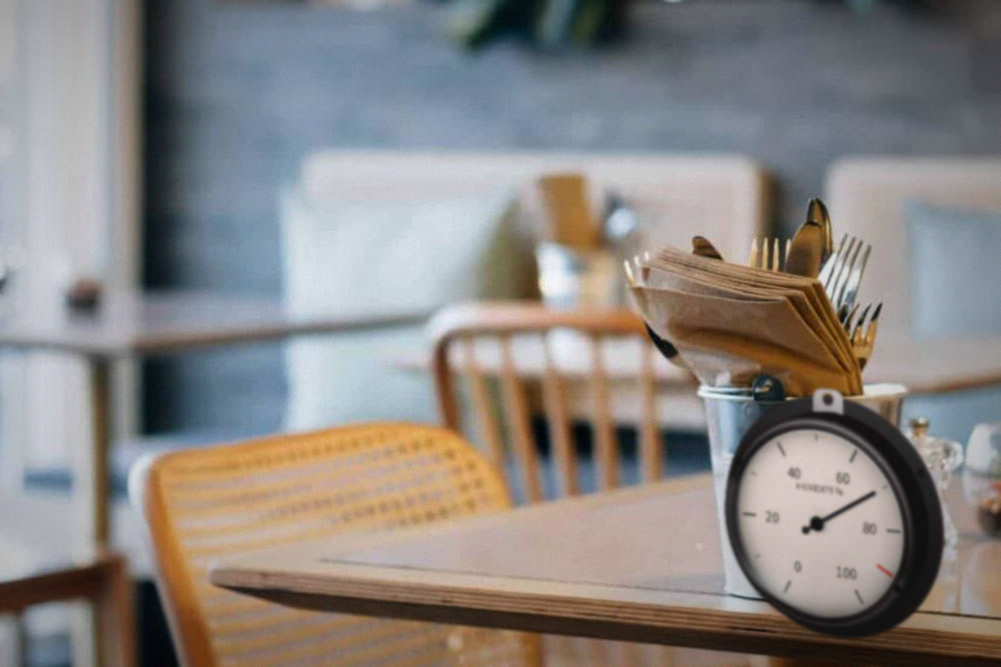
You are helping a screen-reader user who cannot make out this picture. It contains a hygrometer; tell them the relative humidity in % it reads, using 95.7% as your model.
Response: 70%
